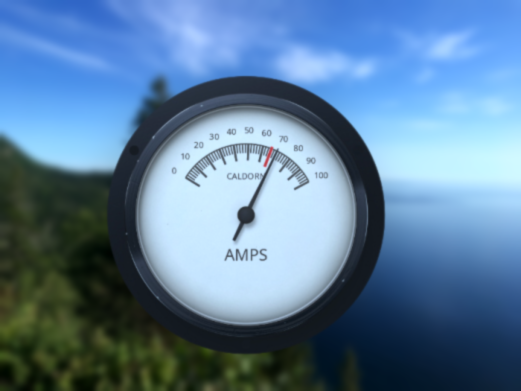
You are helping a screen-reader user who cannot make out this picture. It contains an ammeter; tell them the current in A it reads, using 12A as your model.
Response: 70A
